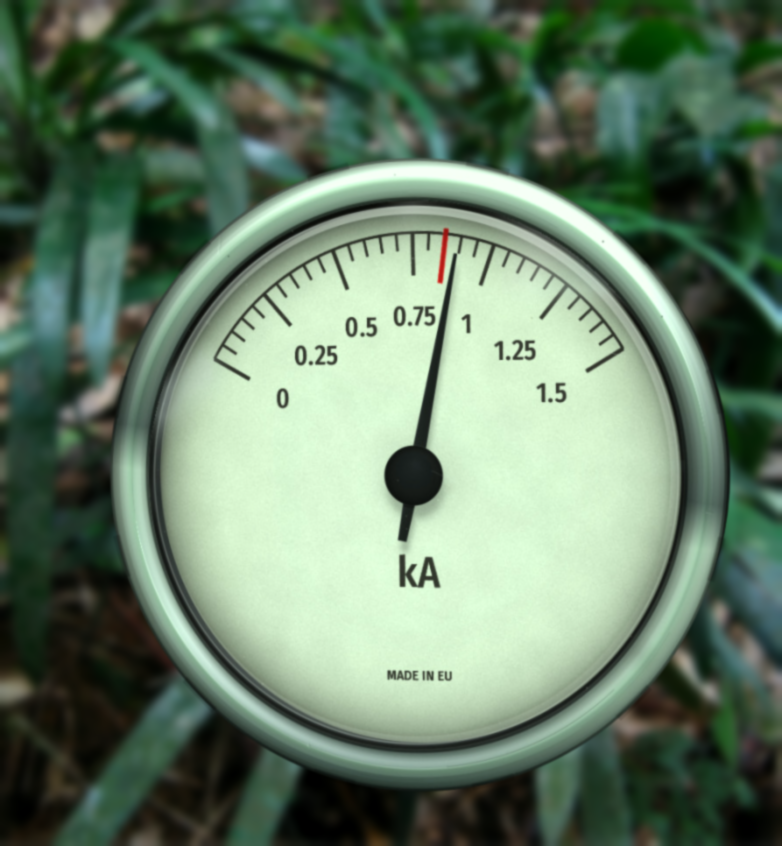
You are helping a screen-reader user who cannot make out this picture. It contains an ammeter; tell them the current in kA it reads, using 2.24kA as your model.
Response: 0.9kA
